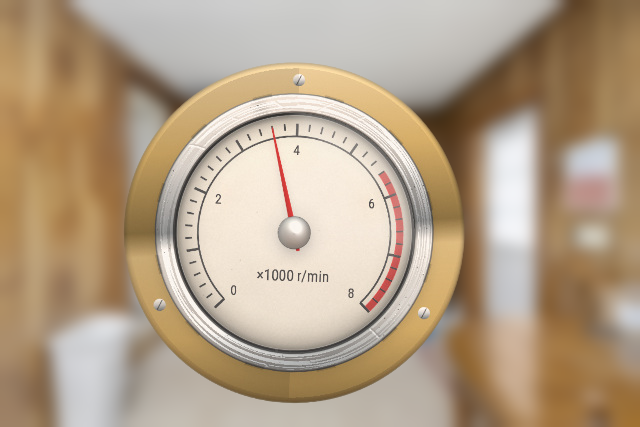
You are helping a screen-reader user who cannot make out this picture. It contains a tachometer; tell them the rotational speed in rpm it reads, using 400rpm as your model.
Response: 3600rpm
